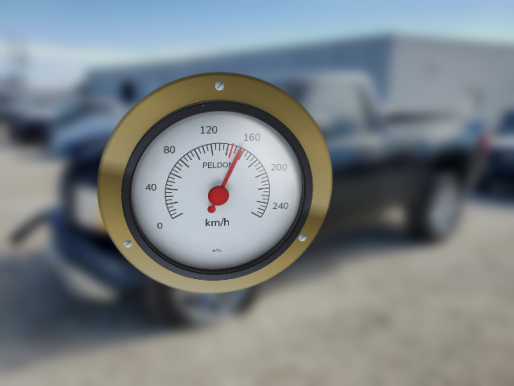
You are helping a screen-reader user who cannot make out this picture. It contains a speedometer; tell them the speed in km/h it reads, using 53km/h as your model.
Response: 155km/h
